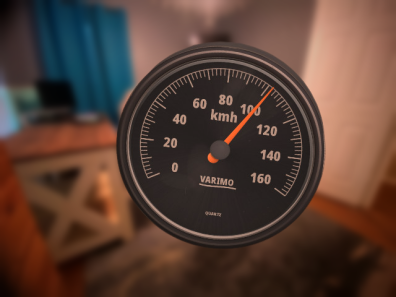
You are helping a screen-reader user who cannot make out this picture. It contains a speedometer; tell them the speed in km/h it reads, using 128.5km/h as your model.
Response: 102km/h
